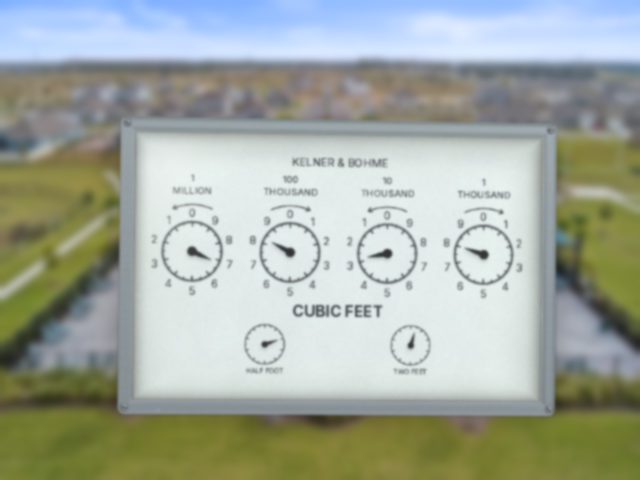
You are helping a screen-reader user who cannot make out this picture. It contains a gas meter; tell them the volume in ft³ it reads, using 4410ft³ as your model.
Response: 682800ft³
